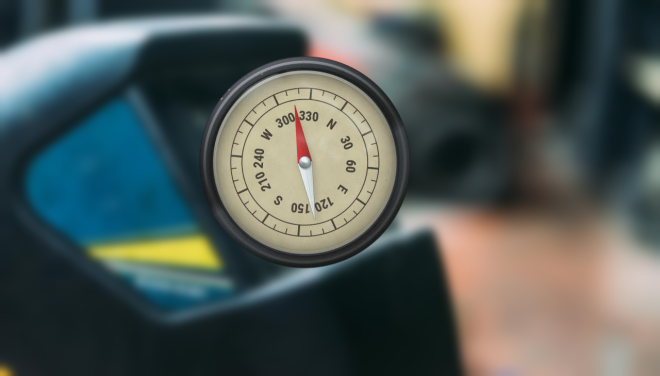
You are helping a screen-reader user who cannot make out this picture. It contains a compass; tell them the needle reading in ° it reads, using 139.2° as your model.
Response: 315°
